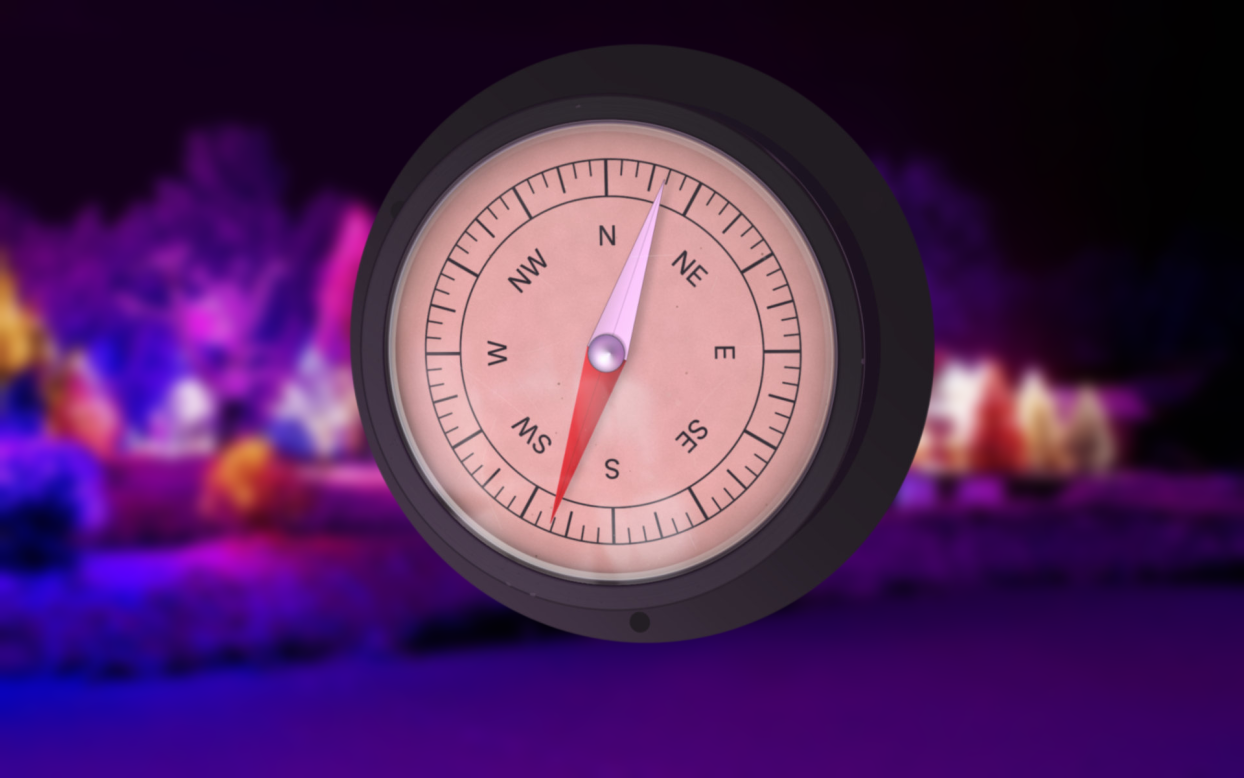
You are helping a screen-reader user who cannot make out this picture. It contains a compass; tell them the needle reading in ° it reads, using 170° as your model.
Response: 200°
